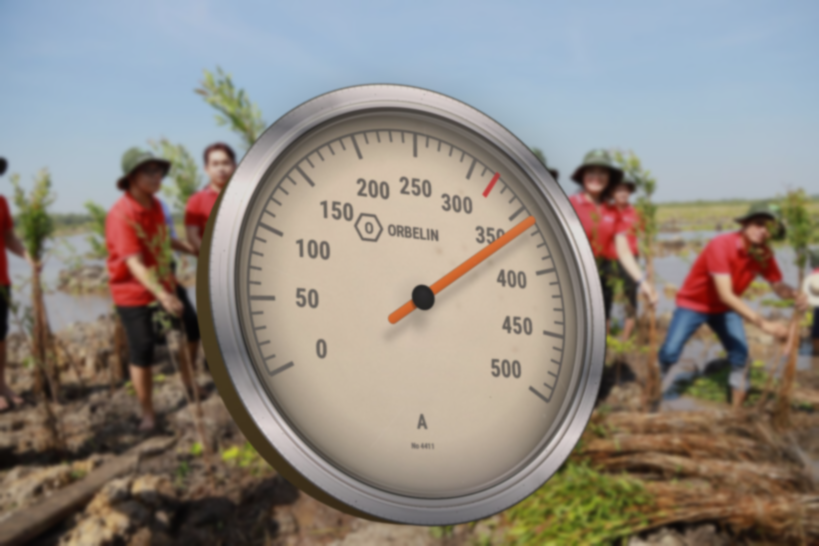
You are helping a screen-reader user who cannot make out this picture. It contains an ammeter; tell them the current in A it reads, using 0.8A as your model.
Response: 360A
